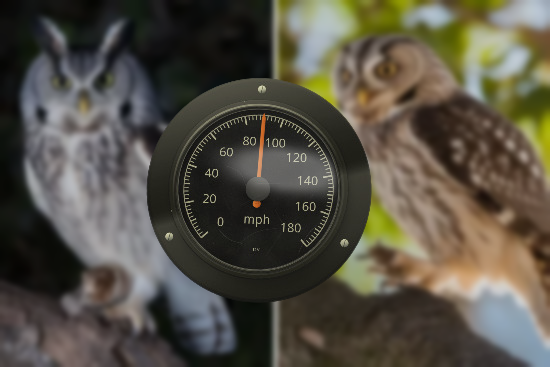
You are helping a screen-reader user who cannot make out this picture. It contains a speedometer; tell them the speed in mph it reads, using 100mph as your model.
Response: 90mph
